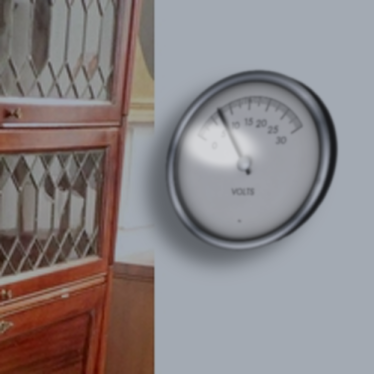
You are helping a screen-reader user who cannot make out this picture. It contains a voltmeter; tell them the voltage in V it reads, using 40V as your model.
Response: 7.5V
